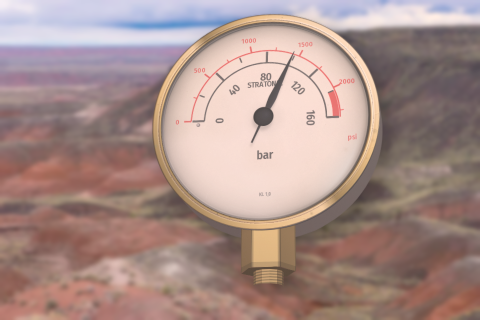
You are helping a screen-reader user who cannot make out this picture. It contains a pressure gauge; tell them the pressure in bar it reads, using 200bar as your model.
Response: 100bar
